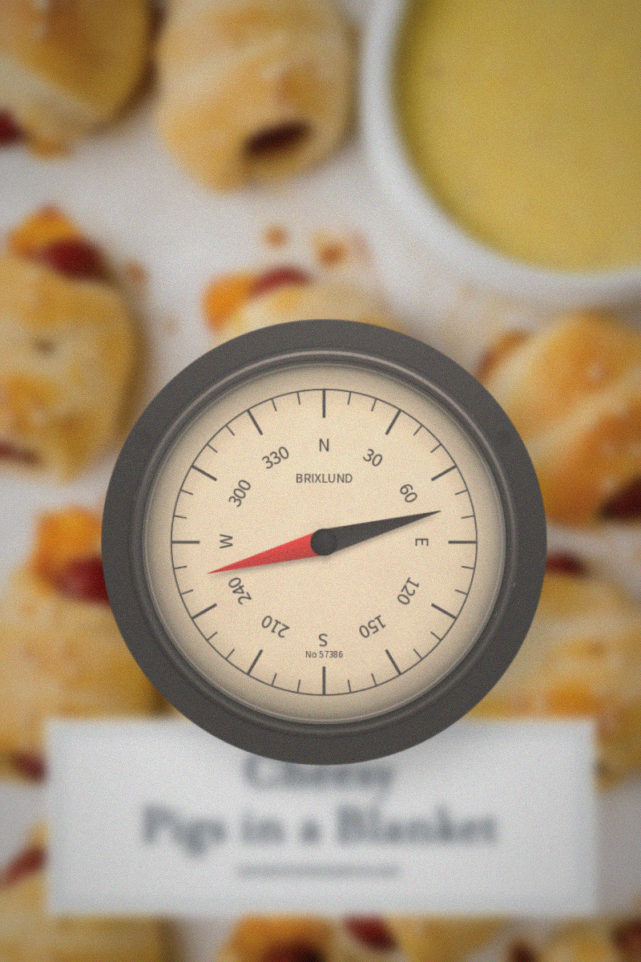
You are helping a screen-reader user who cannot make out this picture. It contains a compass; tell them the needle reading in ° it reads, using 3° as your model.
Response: 255°
